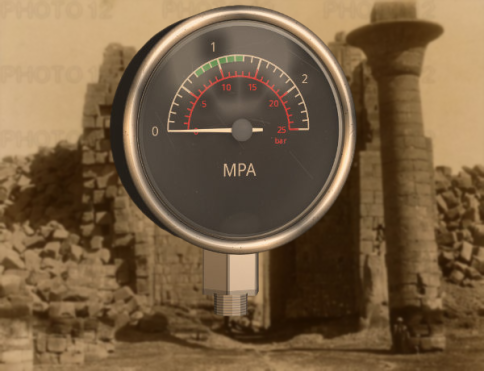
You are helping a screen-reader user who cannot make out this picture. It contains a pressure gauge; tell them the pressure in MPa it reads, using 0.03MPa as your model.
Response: 0MPa
